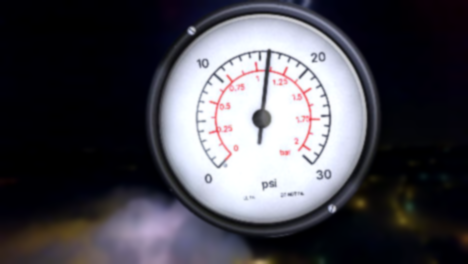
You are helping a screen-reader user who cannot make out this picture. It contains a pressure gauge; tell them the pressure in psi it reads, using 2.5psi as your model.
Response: 16psi
